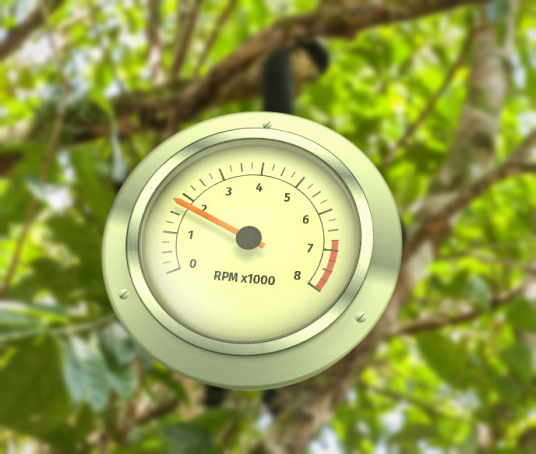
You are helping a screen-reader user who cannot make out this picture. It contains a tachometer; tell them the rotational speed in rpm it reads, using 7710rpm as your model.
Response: 1750rpm
